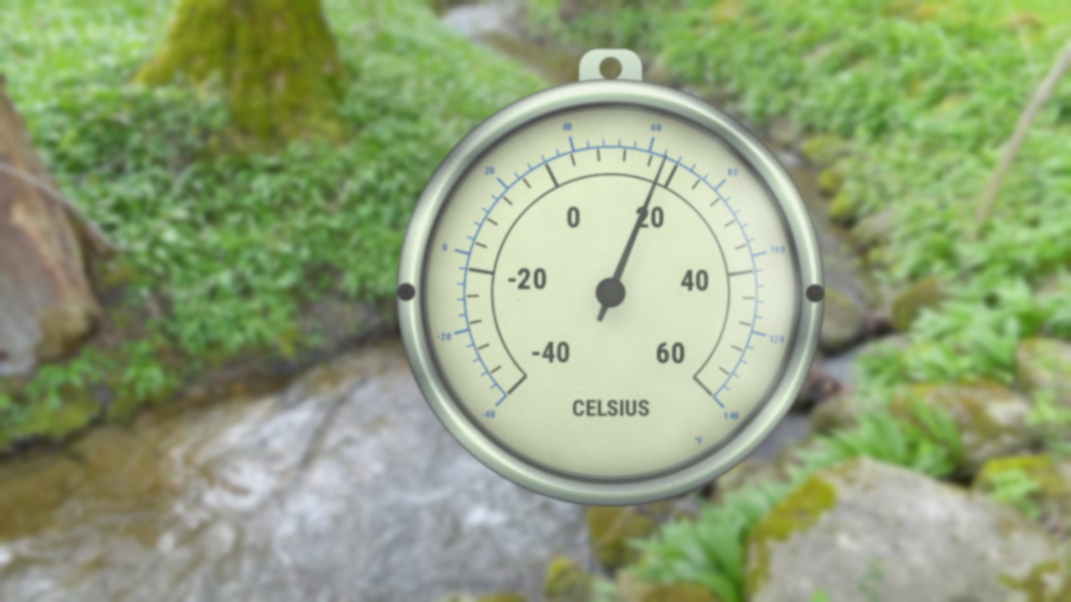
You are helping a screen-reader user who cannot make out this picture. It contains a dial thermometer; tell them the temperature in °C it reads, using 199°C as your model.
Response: 18°C
